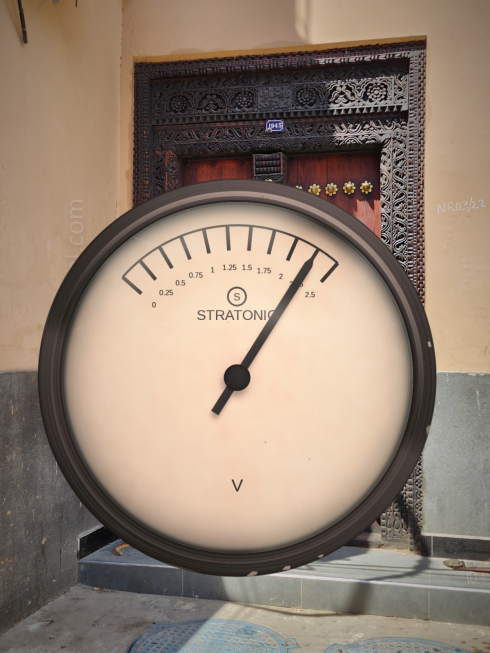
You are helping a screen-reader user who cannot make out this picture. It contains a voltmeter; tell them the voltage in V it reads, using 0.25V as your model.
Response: 2.25V
